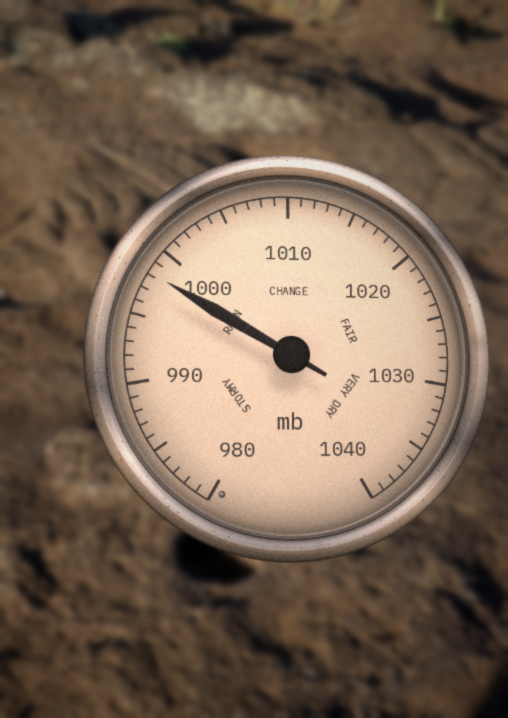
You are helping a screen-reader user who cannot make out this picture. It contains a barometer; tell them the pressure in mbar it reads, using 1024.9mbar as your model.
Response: 998mbar
